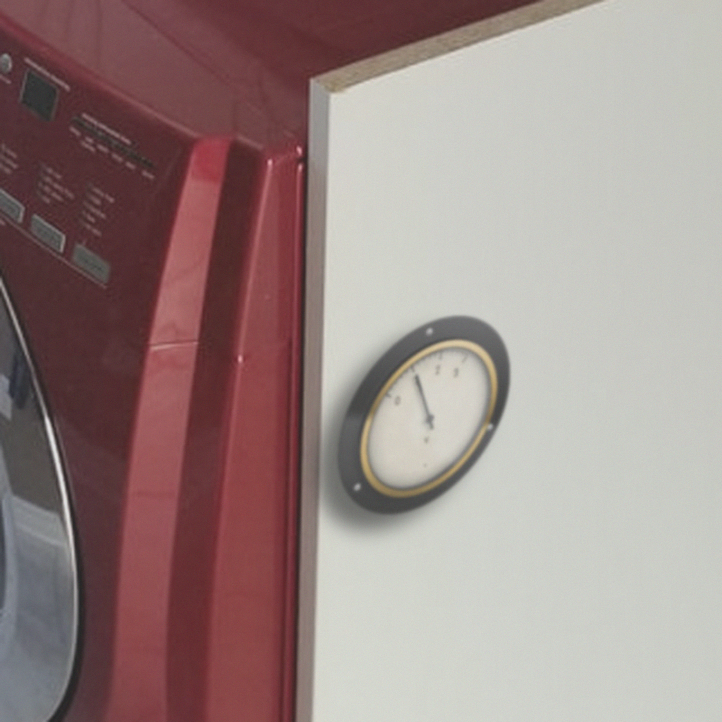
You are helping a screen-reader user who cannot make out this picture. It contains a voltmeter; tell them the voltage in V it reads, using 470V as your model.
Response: 1V
